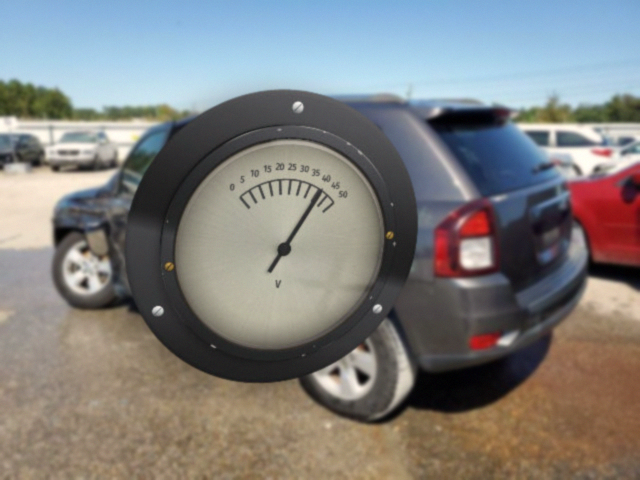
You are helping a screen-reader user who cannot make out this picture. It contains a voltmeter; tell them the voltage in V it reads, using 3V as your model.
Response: 40V
